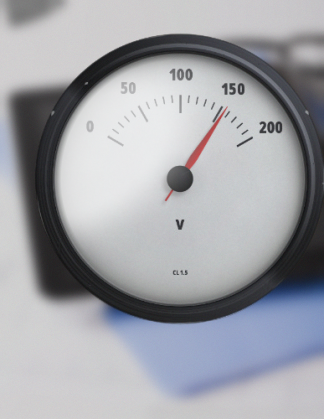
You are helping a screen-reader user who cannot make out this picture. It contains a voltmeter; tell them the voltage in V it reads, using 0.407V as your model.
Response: 155V
